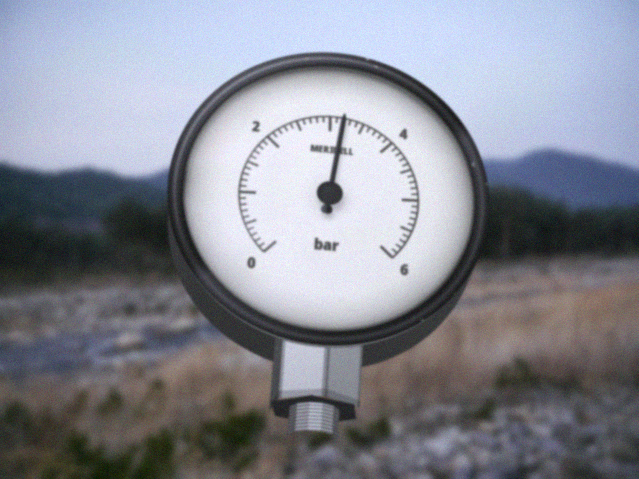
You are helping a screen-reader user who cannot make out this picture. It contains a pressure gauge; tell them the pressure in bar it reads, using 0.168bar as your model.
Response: 3.2bar
